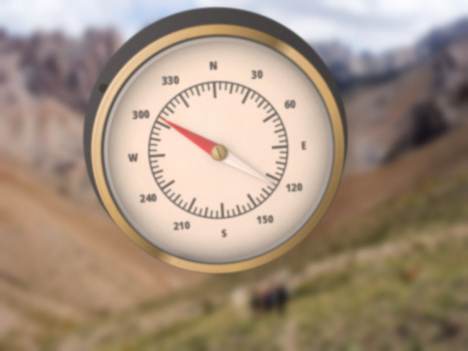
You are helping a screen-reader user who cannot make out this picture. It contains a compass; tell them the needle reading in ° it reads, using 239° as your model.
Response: 305°
